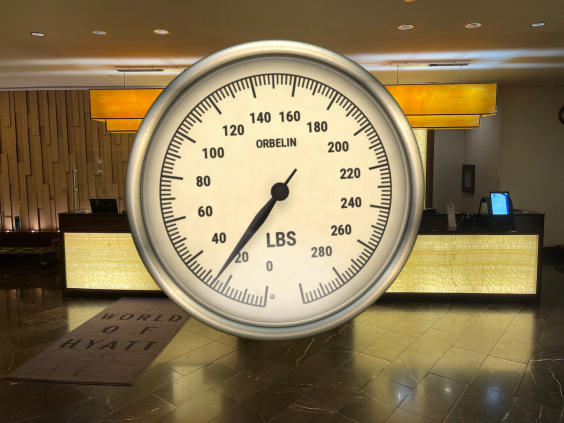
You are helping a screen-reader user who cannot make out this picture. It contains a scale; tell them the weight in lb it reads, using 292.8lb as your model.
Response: 26lb
